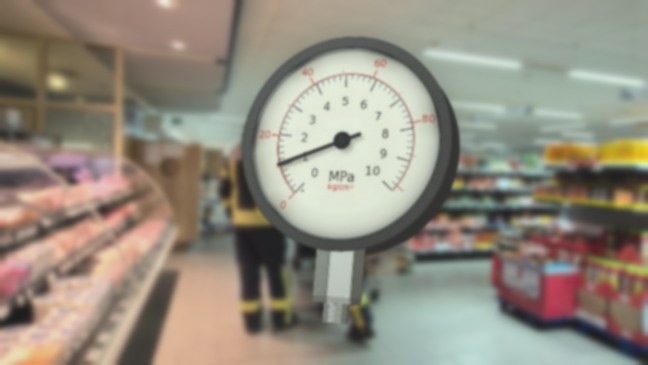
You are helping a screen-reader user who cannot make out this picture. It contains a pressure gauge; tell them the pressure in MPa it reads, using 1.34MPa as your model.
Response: 1MPa
